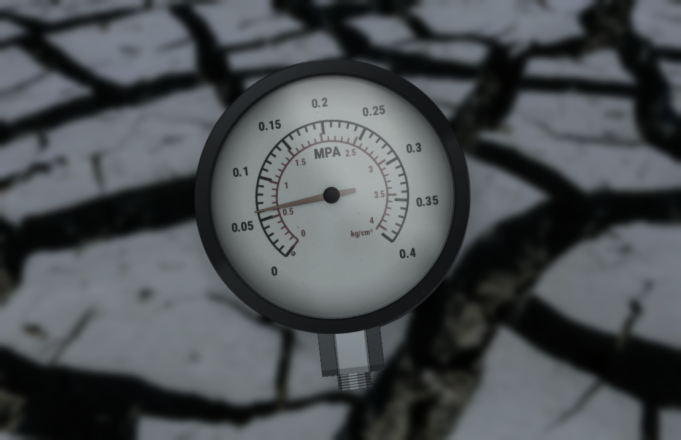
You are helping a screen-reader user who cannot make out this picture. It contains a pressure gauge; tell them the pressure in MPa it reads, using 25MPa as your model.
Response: 0.06MPa
